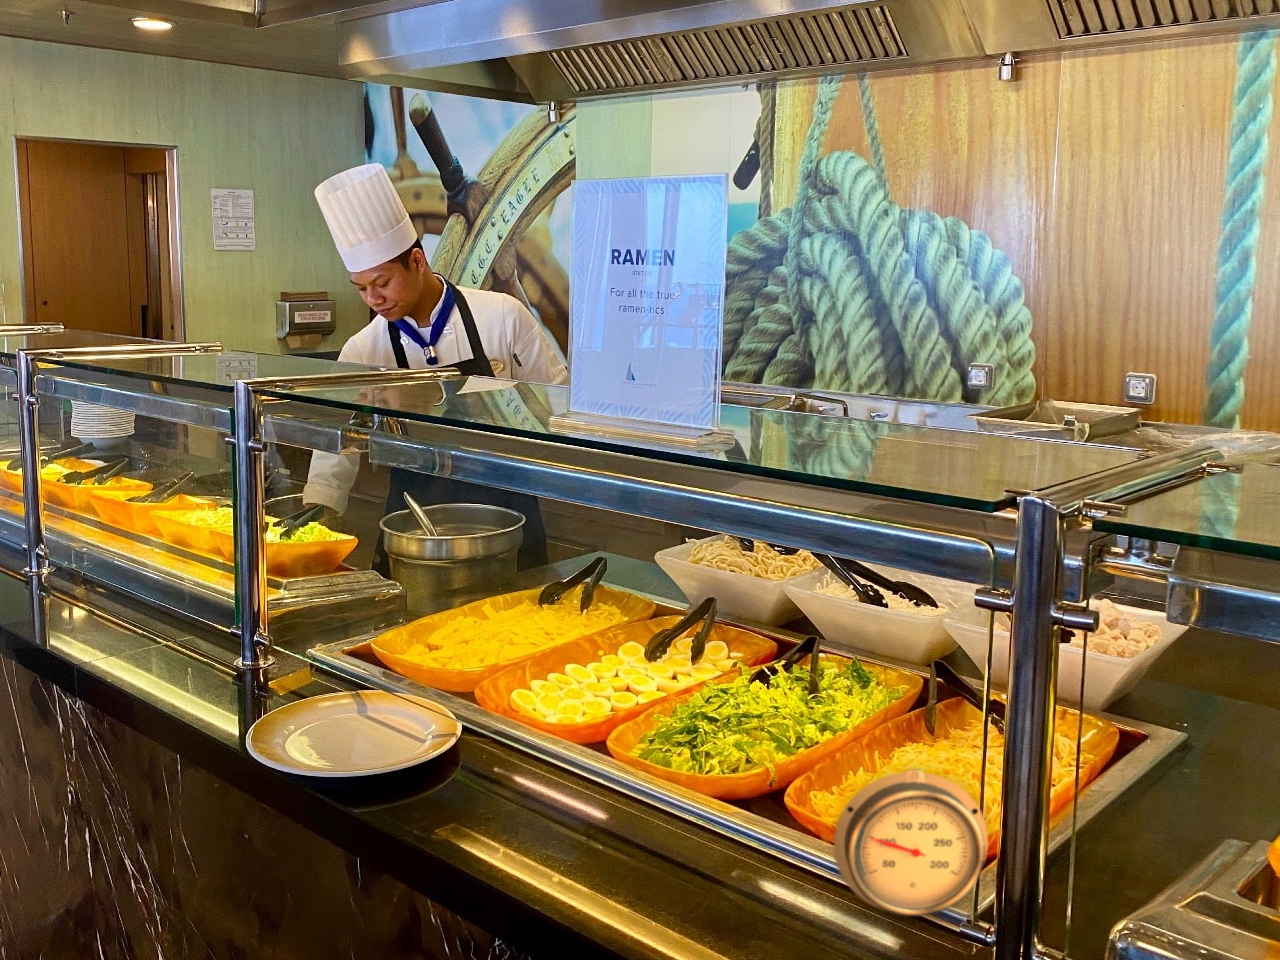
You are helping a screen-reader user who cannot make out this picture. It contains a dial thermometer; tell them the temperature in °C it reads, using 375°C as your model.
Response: 100°C
